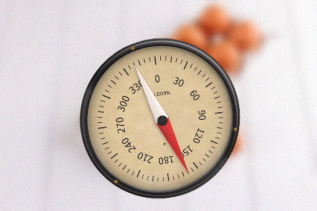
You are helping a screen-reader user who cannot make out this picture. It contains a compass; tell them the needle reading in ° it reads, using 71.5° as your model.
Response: 160°
